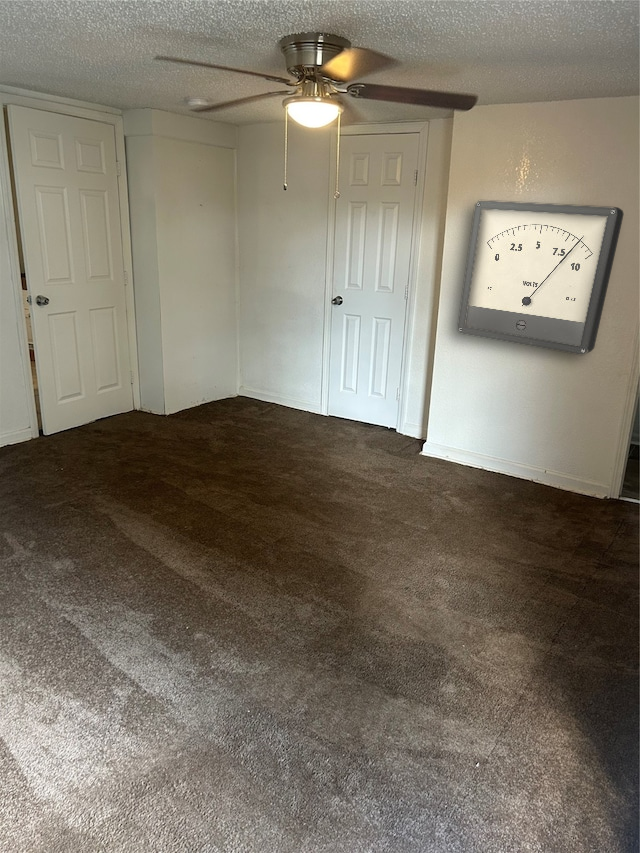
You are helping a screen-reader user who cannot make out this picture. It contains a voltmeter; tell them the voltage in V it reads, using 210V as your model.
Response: 8.5V
